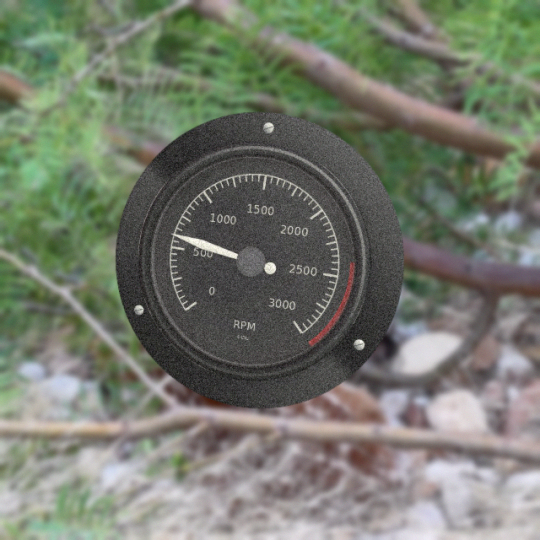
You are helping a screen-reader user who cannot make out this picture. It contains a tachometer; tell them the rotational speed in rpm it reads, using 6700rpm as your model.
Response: 600rpm
